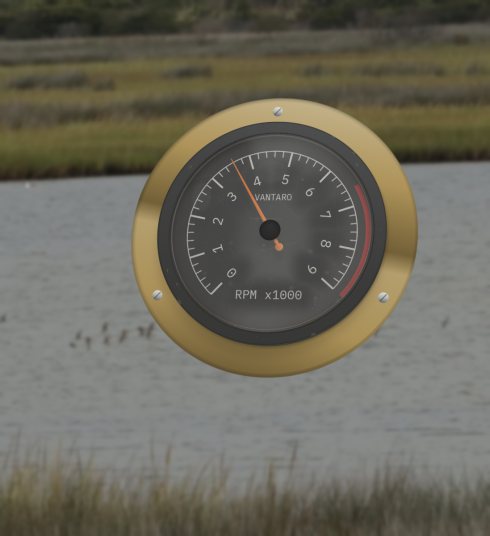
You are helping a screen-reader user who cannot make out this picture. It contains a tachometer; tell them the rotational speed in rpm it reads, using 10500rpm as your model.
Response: 3600rpm
